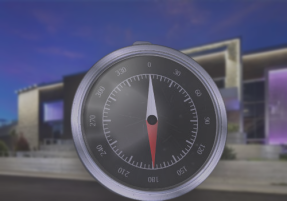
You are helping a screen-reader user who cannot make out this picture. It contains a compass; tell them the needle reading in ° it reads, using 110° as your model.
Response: 180°
